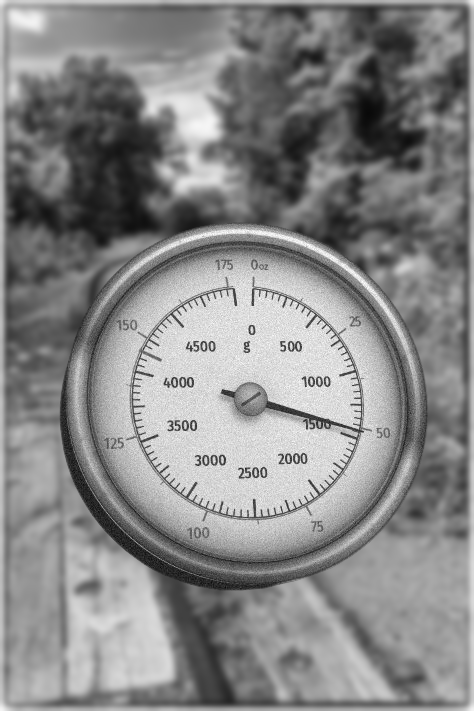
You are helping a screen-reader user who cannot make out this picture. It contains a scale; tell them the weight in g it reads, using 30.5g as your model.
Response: 1450g
